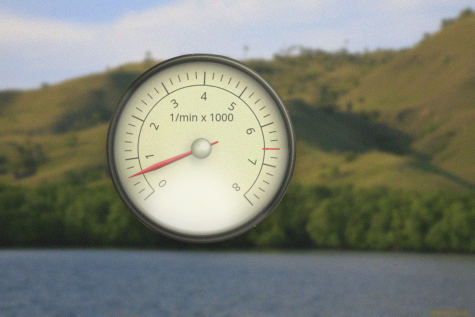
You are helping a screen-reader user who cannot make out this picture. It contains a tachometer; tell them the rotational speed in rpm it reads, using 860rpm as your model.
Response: 600rpm
